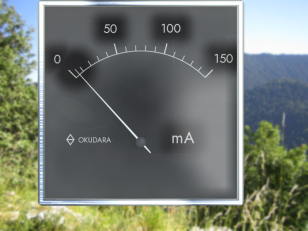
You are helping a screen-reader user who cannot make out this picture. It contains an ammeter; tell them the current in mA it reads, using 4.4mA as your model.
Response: 5mA
